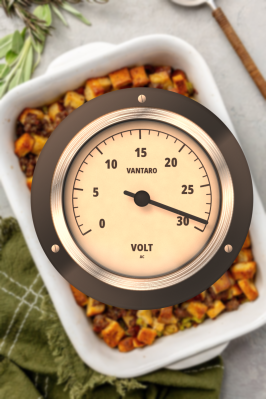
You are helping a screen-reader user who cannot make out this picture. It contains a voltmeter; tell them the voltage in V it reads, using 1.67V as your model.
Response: 29V
